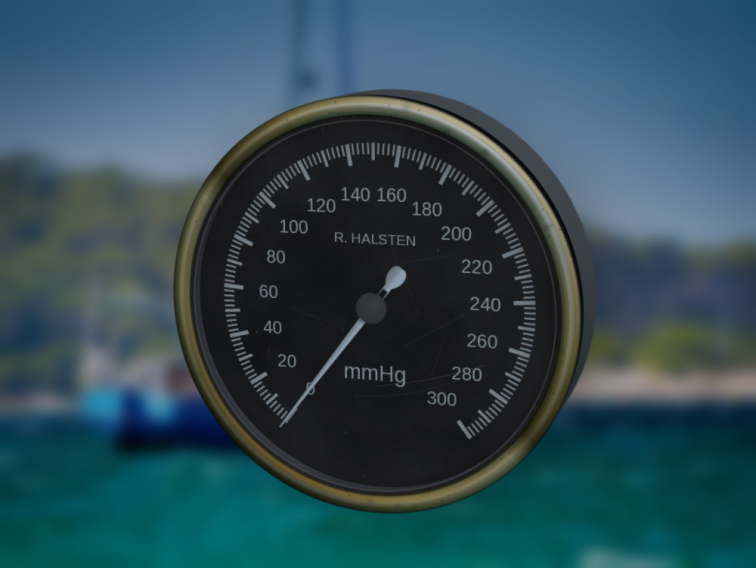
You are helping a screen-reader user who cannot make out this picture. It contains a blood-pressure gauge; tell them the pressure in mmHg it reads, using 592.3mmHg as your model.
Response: 0mmHg
